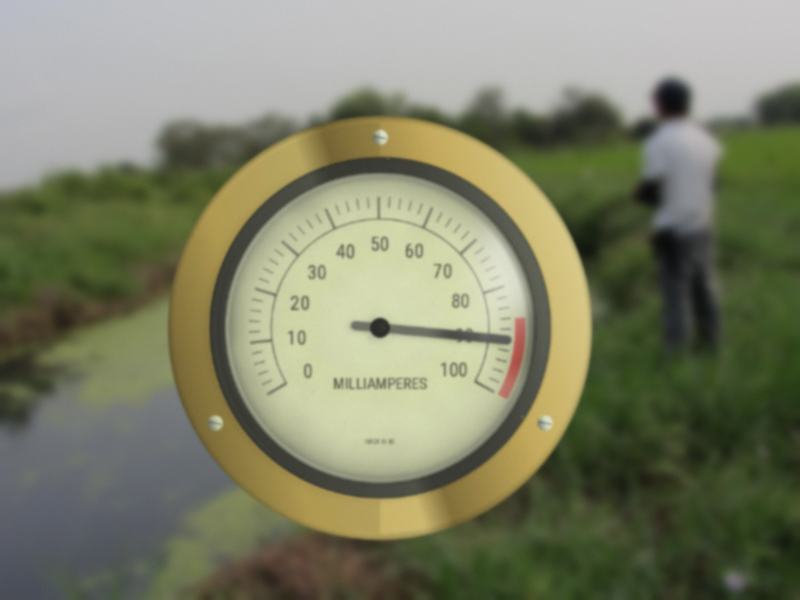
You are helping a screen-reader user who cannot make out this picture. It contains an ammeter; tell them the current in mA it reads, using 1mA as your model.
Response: 90mA
